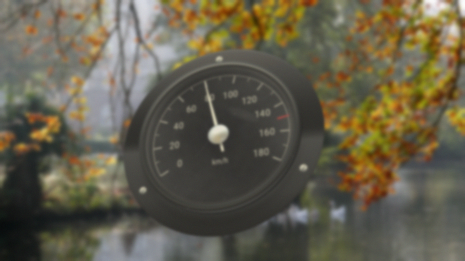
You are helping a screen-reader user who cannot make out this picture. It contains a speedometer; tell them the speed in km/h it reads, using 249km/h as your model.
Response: 80km/h
